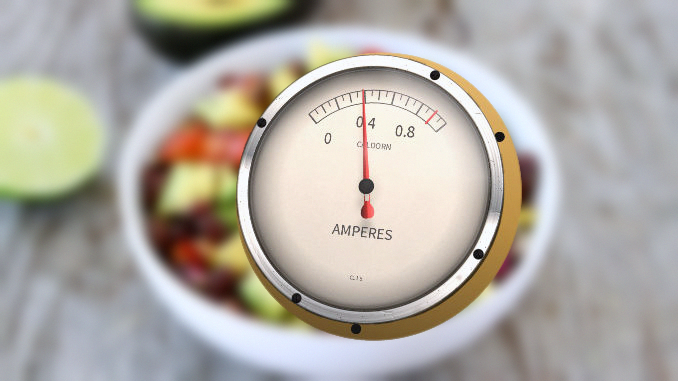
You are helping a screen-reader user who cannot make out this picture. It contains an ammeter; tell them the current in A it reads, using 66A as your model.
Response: 0.4A
